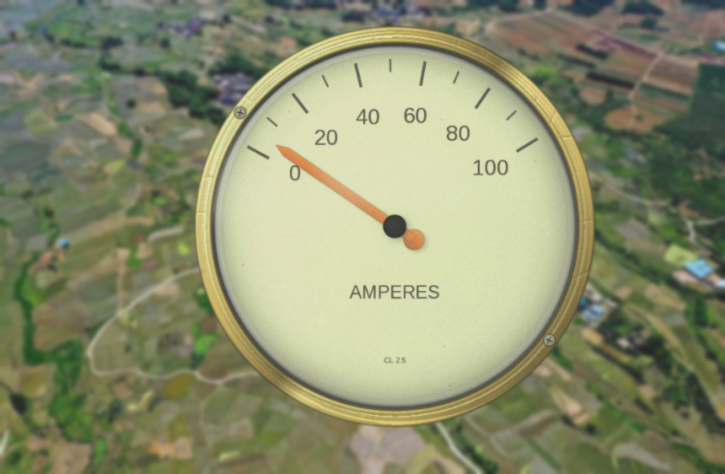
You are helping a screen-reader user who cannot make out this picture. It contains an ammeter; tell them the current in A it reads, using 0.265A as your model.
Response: 5A
